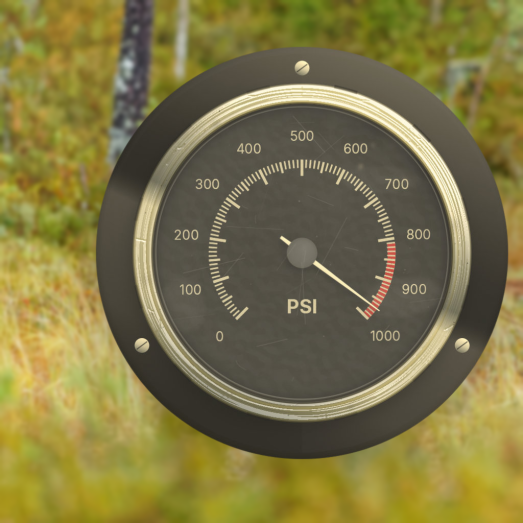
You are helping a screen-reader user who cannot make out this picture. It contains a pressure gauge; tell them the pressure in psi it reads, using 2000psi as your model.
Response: 970psi
